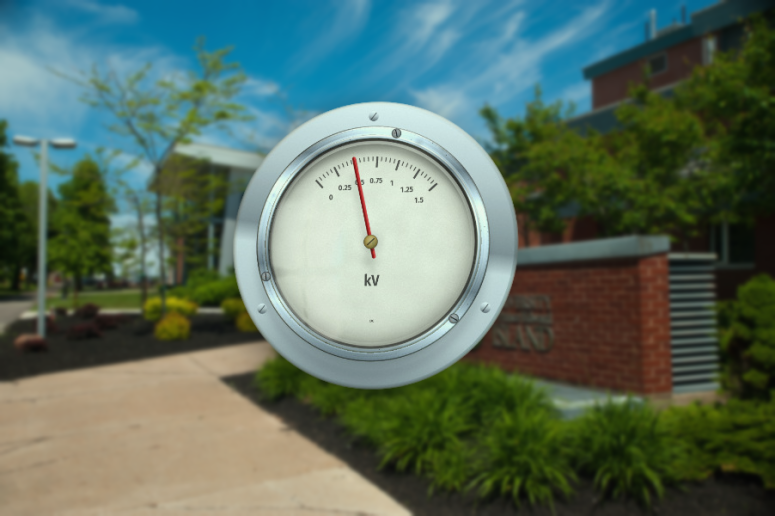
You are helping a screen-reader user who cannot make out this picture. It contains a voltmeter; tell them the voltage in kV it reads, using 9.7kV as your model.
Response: 0.5kV
